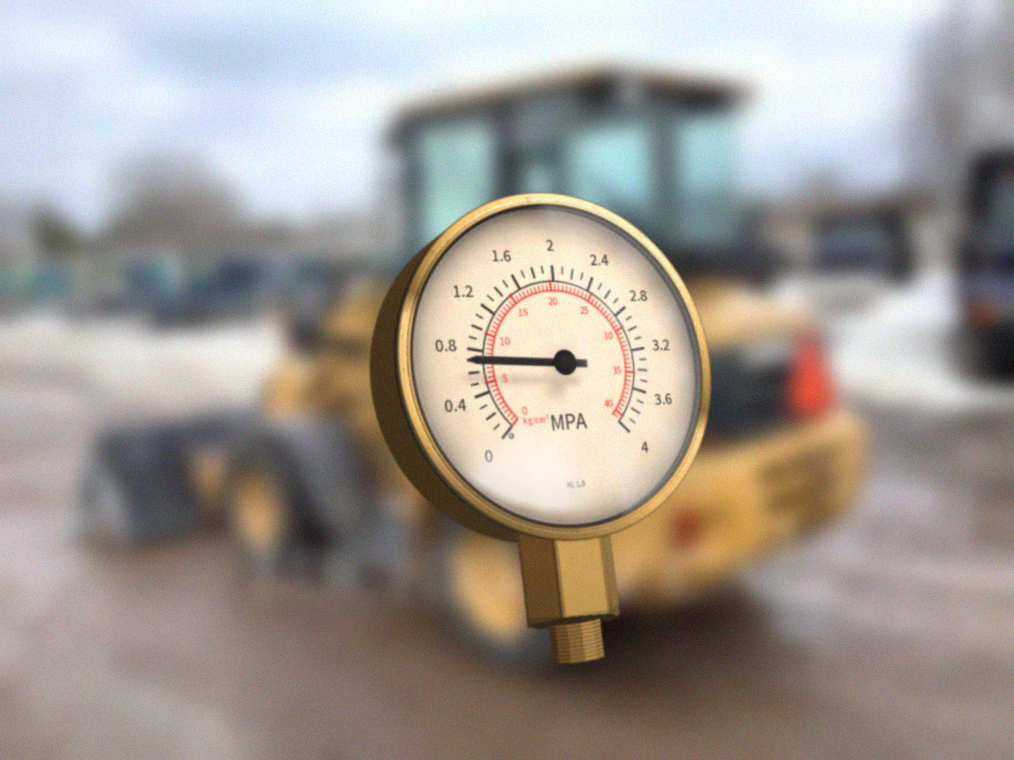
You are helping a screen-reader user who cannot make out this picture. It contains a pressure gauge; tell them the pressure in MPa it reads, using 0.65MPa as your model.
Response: 0.7MPa
